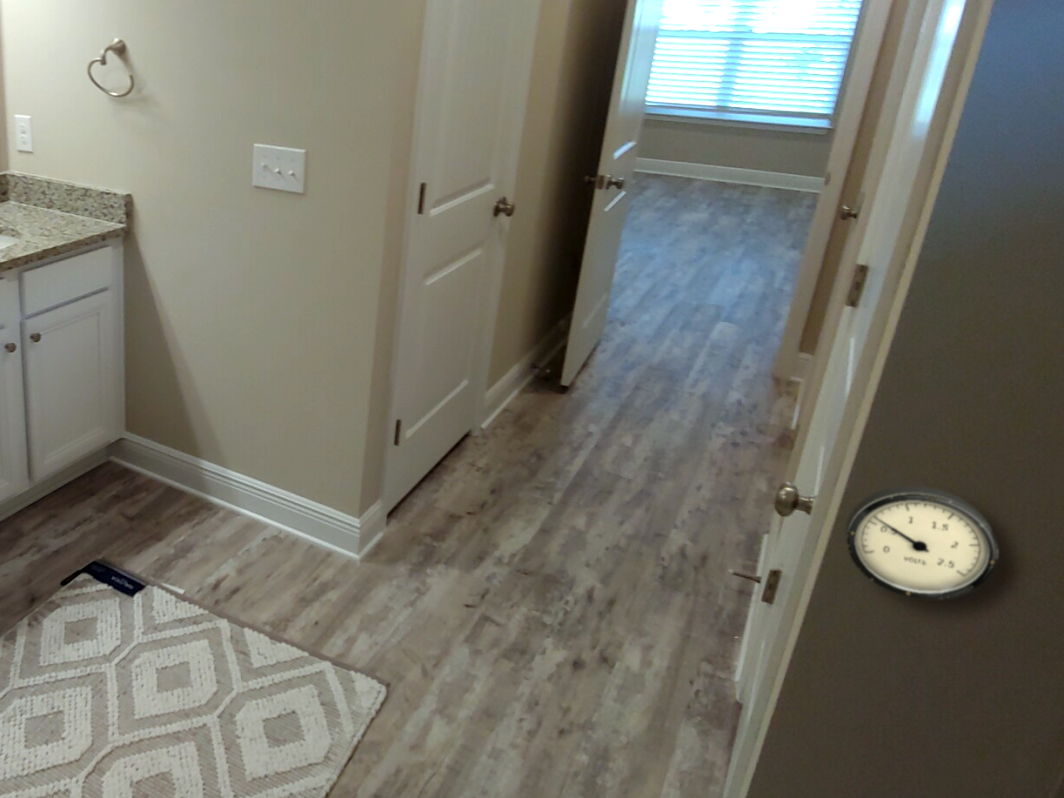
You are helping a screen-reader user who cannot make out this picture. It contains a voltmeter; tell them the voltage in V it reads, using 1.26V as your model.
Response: 0.6V
